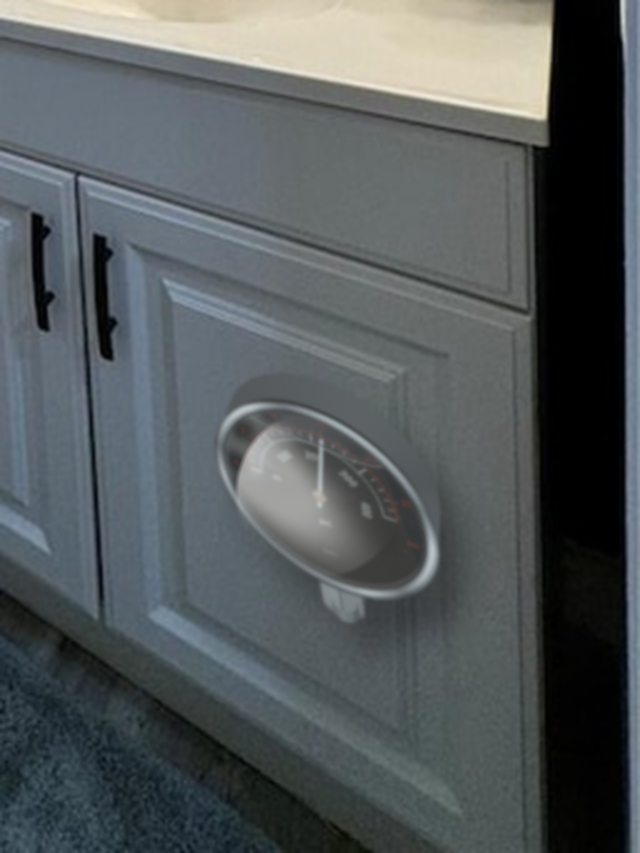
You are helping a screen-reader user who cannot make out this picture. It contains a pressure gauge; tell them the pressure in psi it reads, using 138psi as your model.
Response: 220psi
